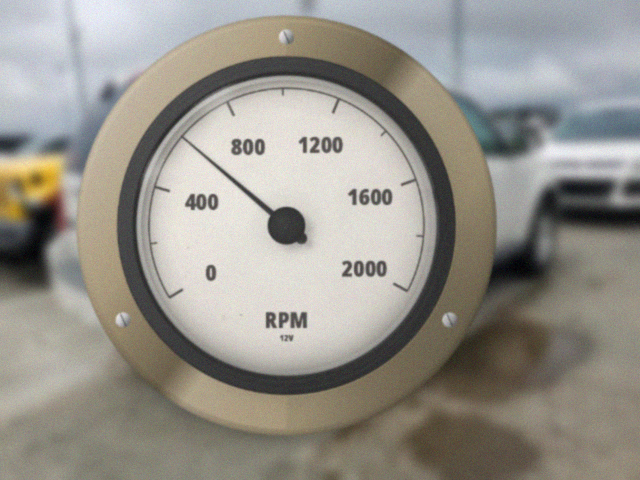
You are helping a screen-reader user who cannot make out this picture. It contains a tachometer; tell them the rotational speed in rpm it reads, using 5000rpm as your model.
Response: 600rpm
